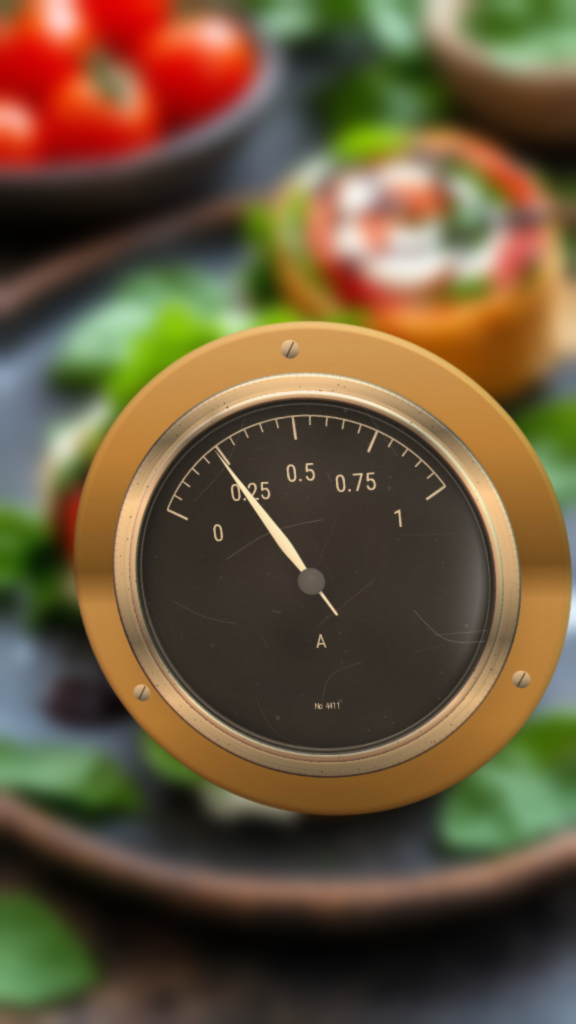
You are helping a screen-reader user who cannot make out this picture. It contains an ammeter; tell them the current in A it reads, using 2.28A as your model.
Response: 0.25A
